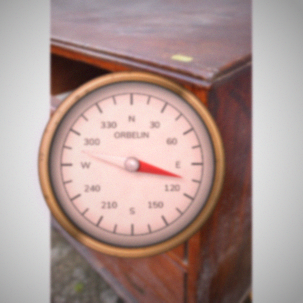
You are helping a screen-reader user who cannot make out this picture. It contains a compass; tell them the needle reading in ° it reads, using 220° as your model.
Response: 105°
